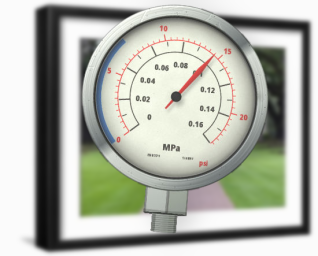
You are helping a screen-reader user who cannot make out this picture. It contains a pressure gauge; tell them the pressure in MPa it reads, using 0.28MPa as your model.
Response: 0.1MPa
